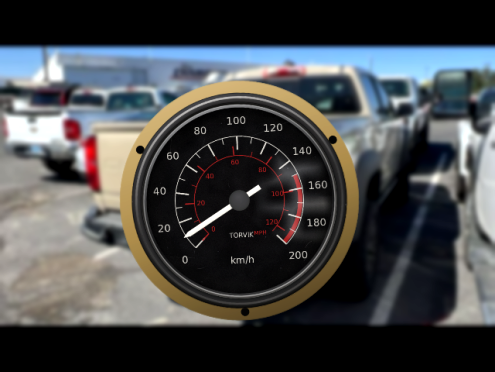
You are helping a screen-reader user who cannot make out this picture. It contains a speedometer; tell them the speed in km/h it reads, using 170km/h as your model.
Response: 10km/h
